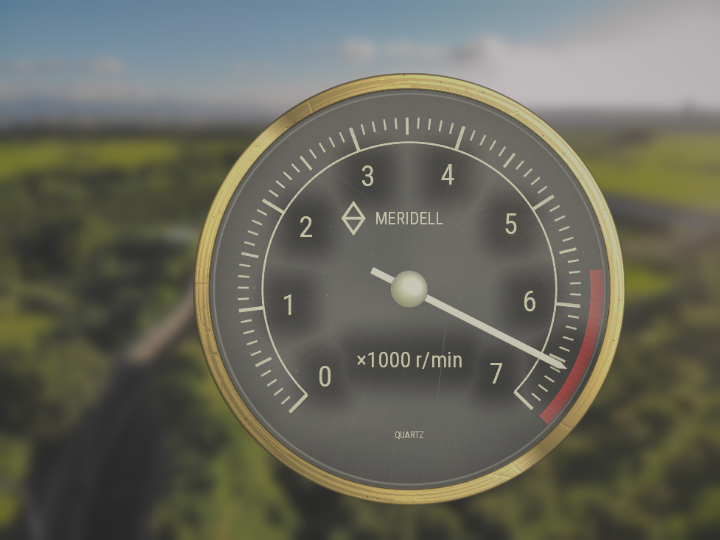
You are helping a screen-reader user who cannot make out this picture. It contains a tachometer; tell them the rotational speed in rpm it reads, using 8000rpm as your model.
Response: 6550rpm
